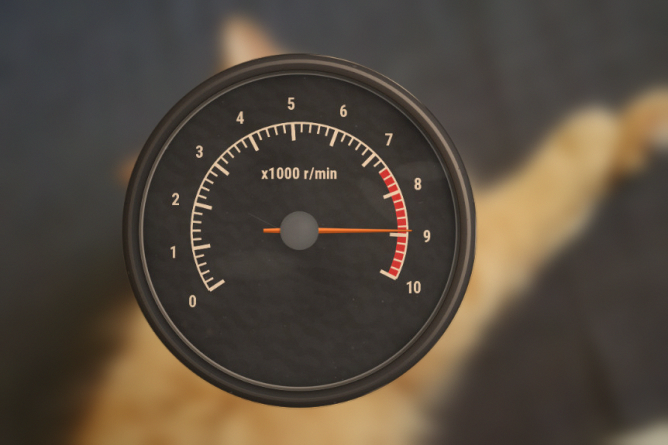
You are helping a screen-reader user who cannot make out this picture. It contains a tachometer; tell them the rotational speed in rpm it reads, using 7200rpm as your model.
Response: 8900rpm
